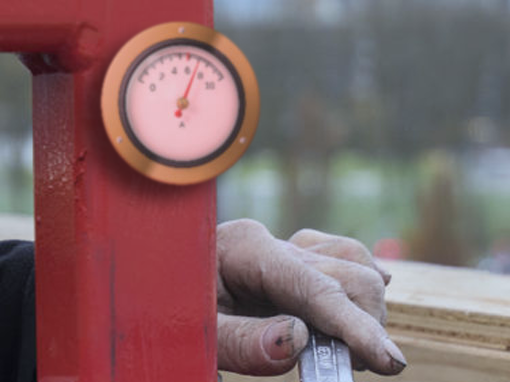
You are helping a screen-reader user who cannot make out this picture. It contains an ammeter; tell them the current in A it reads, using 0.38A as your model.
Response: 7A
